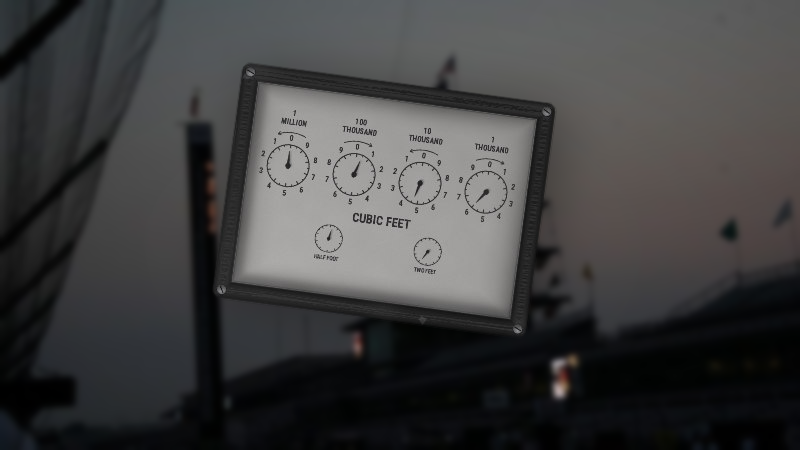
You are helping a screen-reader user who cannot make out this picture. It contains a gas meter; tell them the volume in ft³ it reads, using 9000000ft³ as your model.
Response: 4600ft³
